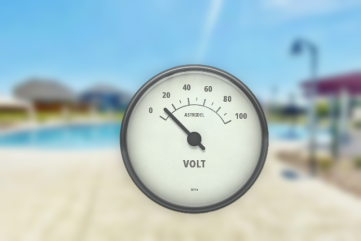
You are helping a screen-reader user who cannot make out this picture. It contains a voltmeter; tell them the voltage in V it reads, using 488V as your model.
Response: 10V
